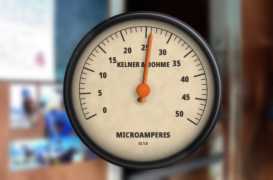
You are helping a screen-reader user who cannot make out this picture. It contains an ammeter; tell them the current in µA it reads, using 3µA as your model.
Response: 26µA
